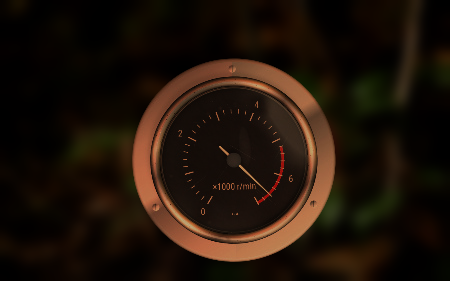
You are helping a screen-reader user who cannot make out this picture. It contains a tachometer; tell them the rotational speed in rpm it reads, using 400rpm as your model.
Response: 6600rpm
